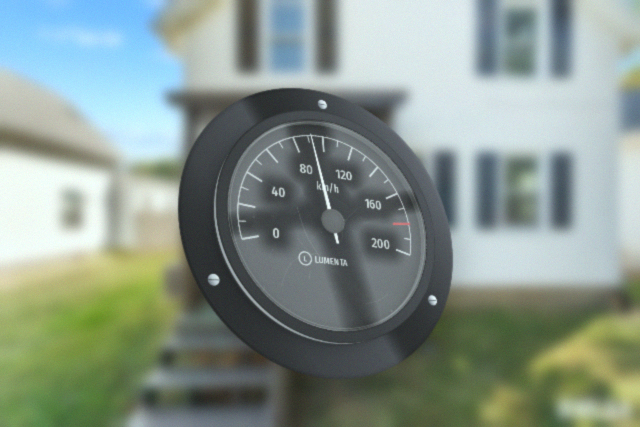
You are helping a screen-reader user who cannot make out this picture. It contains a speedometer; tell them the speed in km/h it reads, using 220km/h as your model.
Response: 90km/h
